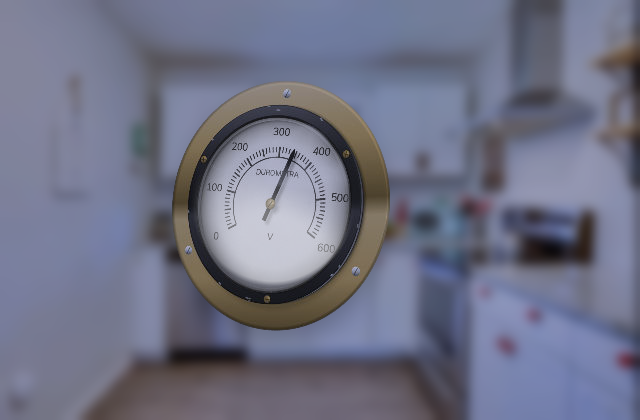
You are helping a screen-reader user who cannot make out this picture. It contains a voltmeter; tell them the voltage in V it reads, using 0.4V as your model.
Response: 350V
